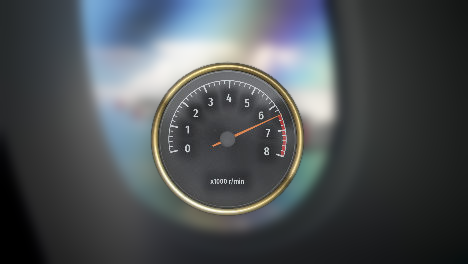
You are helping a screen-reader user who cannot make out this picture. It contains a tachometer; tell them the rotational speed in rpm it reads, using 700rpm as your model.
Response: 6400rpm
